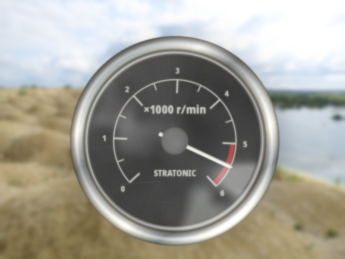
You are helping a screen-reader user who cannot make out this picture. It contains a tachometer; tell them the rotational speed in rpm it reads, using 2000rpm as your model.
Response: 5500rpm
